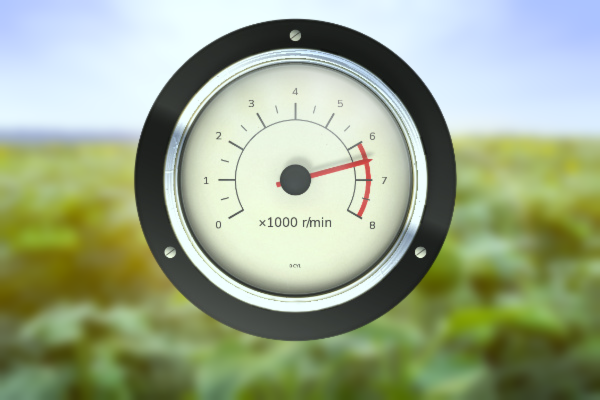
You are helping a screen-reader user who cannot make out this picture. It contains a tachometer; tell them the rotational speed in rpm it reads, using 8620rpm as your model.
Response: 6500rpm
